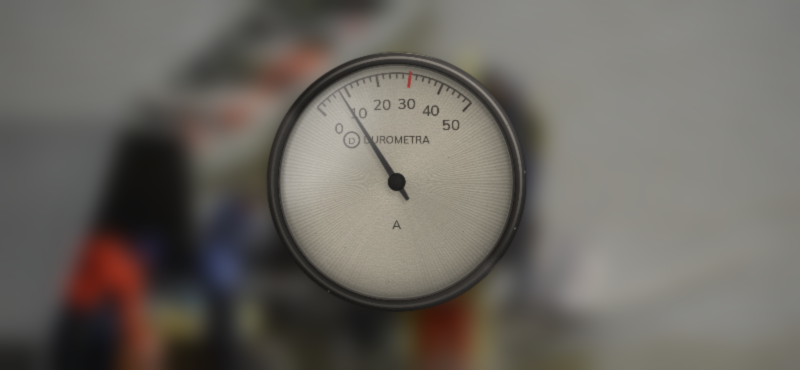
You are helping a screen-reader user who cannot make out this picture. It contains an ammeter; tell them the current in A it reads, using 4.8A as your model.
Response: 8A
